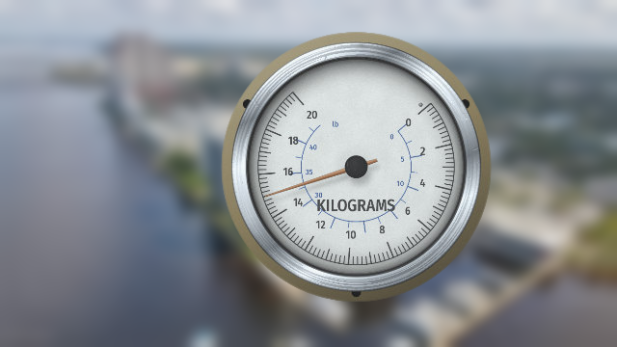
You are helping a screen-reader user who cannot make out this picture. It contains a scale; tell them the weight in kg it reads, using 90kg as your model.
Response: 15kg
